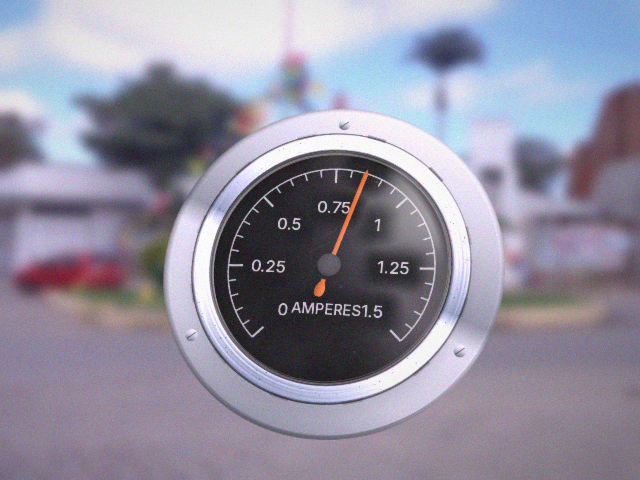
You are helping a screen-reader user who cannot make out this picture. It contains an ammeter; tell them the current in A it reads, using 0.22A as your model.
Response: 0.85A
